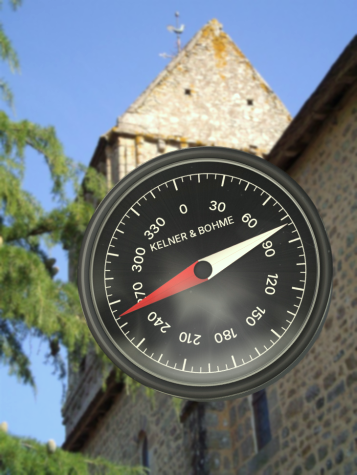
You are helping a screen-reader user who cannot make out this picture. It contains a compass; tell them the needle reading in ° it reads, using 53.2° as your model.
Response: 260°
